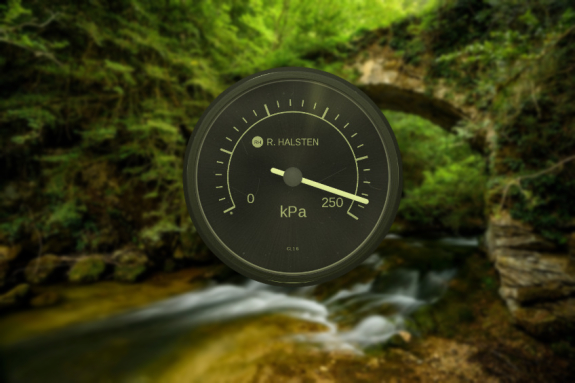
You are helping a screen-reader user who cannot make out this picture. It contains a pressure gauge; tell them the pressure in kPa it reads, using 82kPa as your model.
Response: 235kPa
